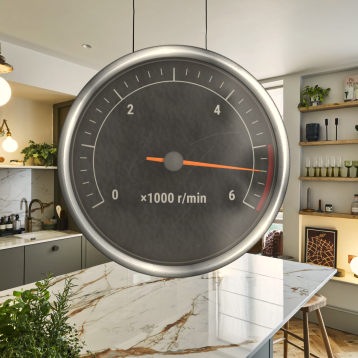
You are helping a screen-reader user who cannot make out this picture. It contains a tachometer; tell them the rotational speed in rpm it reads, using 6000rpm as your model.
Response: 5400rpm
